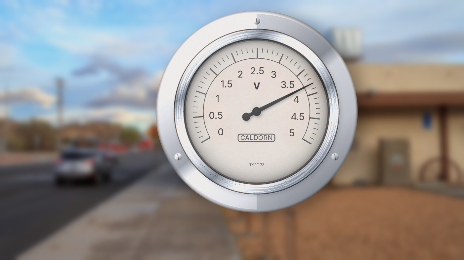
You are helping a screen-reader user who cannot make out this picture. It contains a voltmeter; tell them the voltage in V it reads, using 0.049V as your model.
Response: 3.8V
